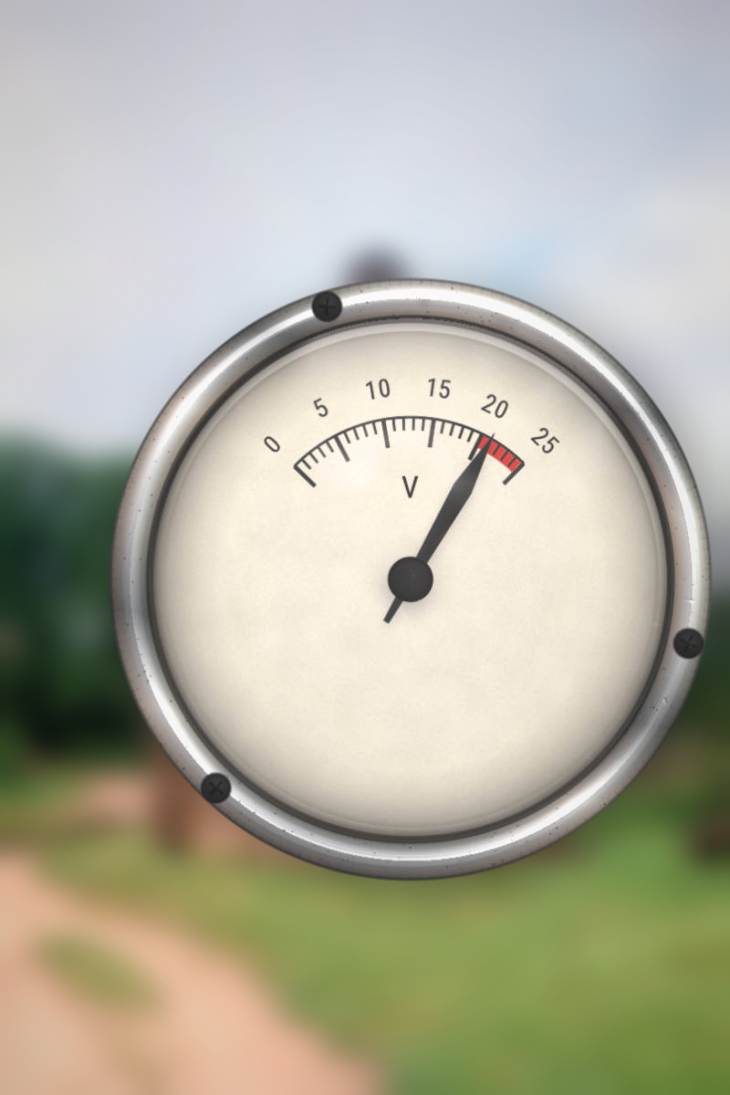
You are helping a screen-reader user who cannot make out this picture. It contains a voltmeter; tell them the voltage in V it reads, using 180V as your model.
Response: 21V
